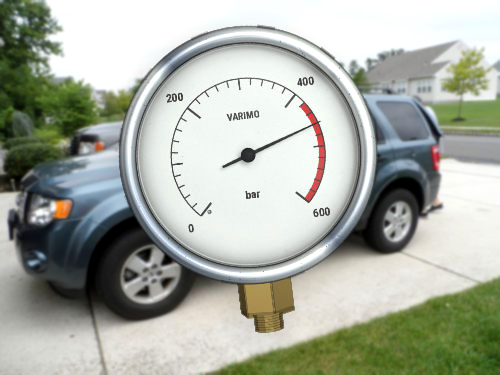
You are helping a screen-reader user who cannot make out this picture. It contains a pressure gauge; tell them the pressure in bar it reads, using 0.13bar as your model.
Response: 460bar
